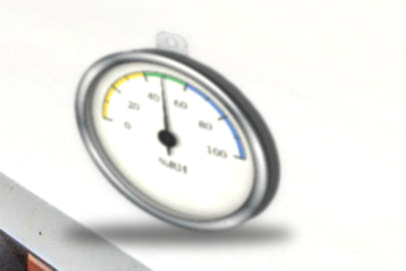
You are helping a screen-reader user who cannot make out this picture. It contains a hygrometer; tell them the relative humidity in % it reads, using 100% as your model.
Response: 50%
